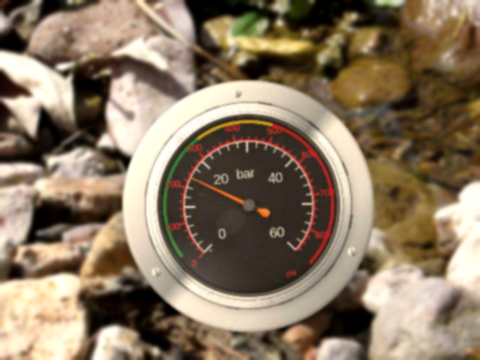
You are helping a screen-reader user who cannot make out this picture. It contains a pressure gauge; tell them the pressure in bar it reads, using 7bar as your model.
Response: 16bar
